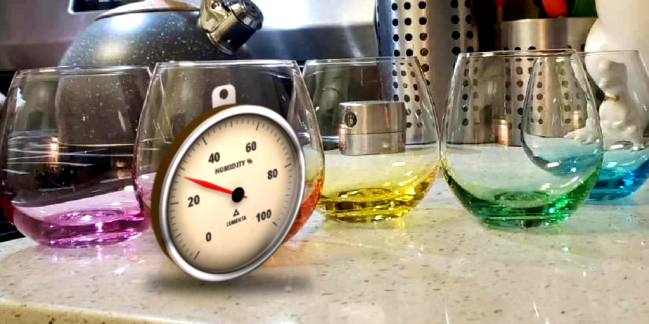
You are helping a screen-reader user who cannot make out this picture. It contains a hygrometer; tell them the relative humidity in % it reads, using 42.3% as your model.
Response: 28%
